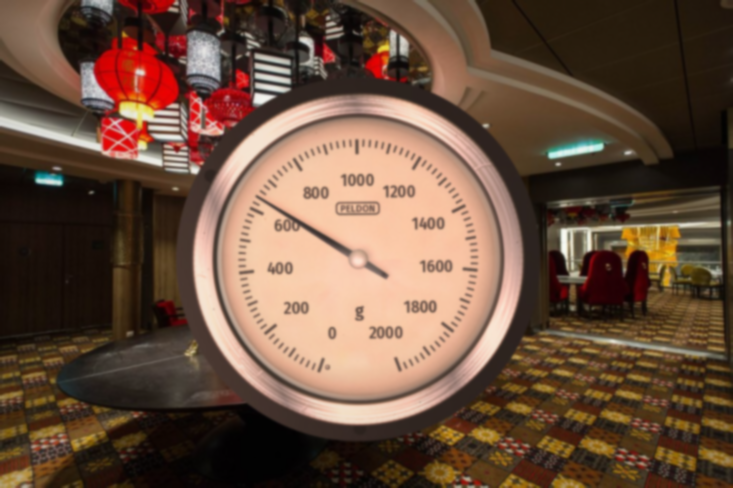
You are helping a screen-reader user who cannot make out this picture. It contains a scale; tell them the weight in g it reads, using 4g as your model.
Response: 640g
